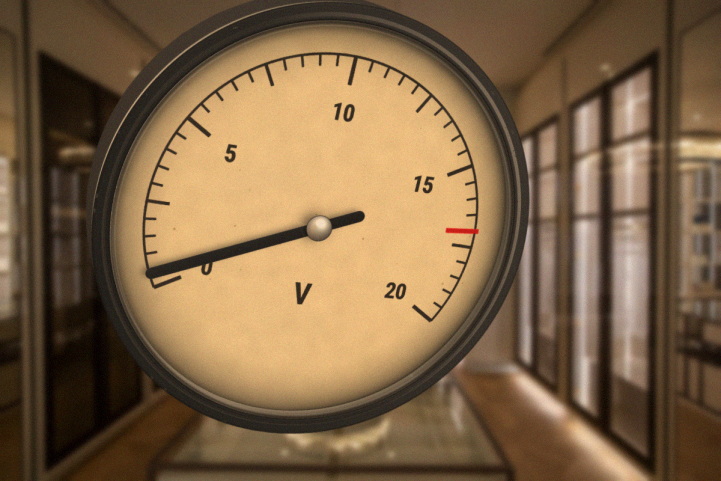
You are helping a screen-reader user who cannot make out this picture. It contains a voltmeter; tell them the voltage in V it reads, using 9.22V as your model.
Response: 0.5V
